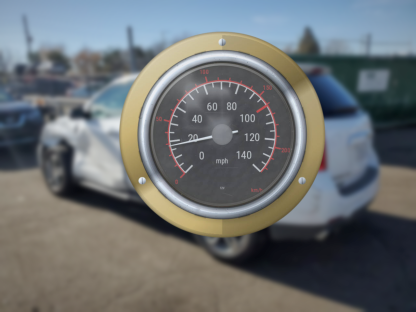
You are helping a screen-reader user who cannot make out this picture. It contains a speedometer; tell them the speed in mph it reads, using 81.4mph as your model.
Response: 17.5mph
